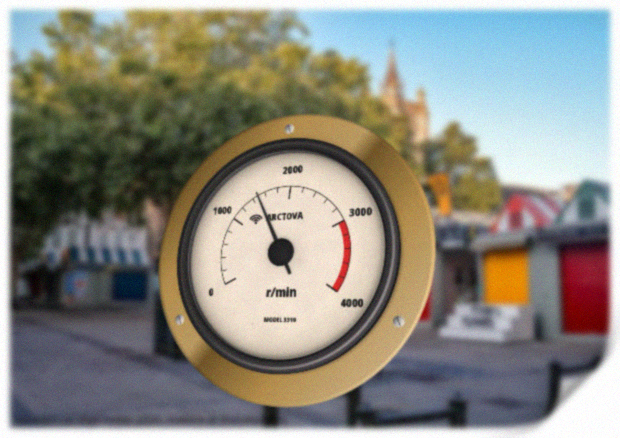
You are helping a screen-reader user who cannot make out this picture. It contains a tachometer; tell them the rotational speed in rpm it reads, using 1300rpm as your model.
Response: 1500rpm
